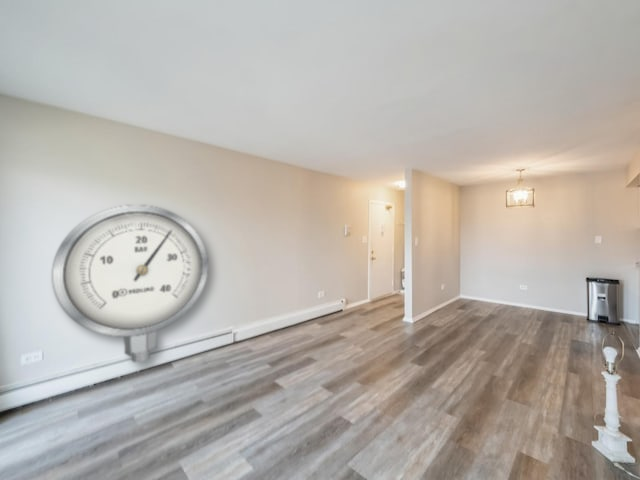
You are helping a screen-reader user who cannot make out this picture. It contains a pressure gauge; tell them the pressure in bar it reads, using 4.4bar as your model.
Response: 25bar
